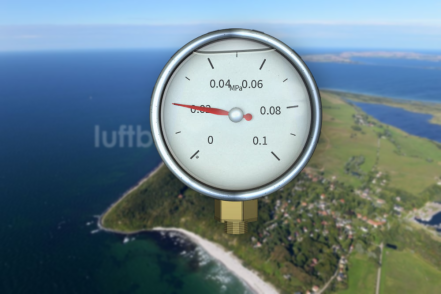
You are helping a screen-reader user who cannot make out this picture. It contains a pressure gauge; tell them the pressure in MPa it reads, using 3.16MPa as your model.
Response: 0.02MPa
